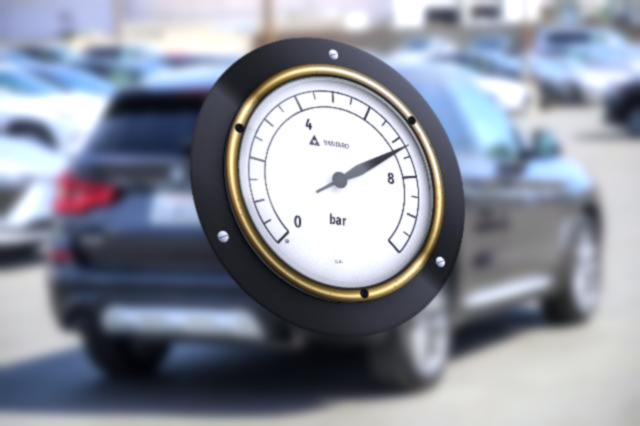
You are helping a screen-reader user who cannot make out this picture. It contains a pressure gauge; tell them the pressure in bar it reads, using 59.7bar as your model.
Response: 7.25bar
